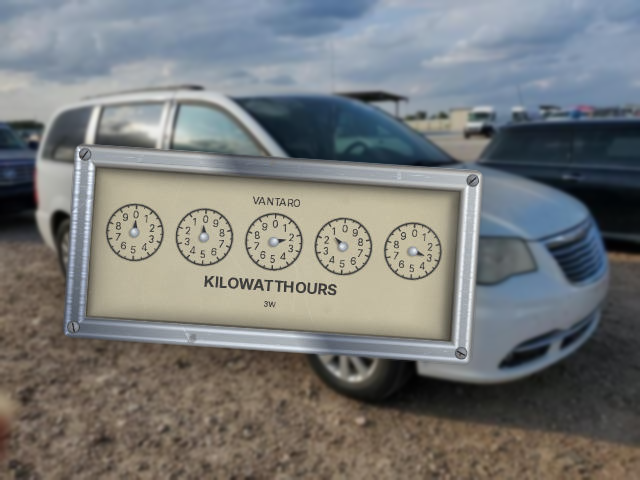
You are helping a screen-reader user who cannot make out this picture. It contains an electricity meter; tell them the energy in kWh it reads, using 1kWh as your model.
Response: 213kWh
